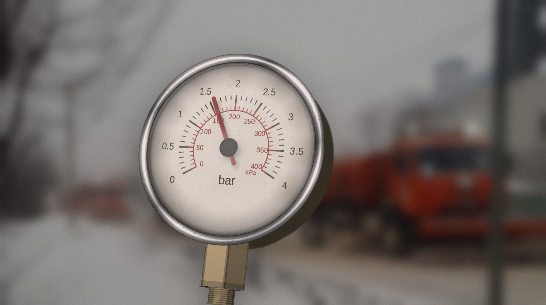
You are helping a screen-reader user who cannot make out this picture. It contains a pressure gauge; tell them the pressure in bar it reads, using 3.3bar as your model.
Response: 1.6bar
